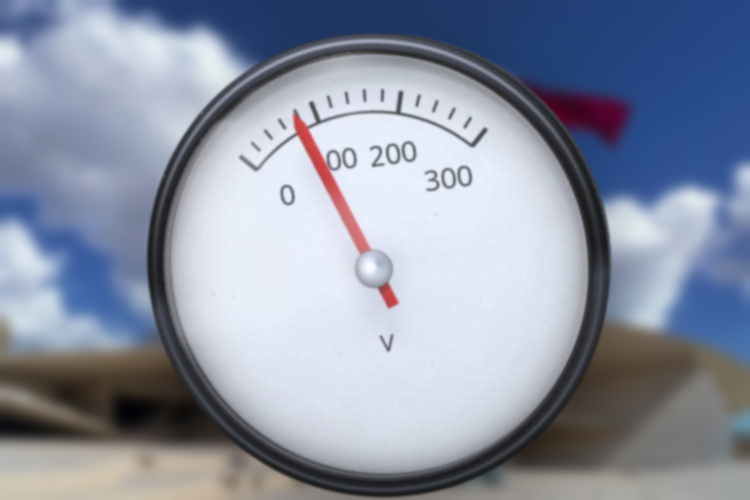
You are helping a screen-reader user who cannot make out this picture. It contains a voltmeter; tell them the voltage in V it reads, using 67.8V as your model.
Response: 80V
